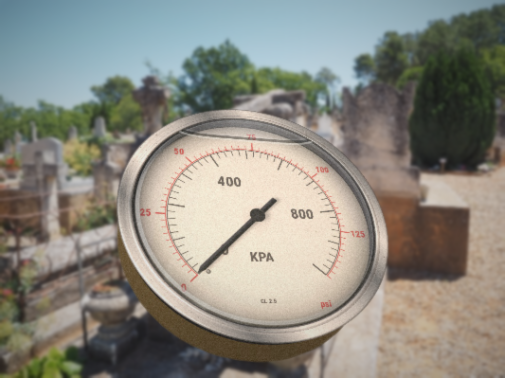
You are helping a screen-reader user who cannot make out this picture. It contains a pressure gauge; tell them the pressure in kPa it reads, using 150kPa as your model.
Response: 0kPa
